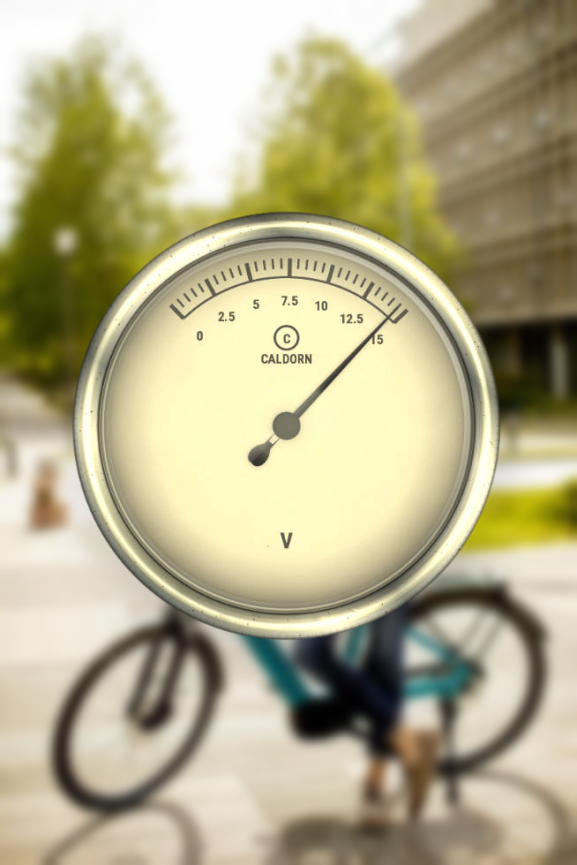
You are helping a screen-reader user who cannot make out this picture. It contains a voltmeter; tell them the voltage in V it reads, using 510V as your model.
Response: 14.5V
